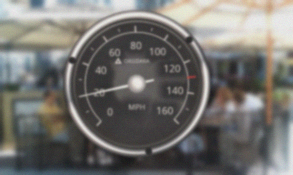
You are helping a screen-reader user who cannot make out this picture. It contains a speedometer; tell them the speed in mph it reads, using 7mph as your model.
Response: 20mph
